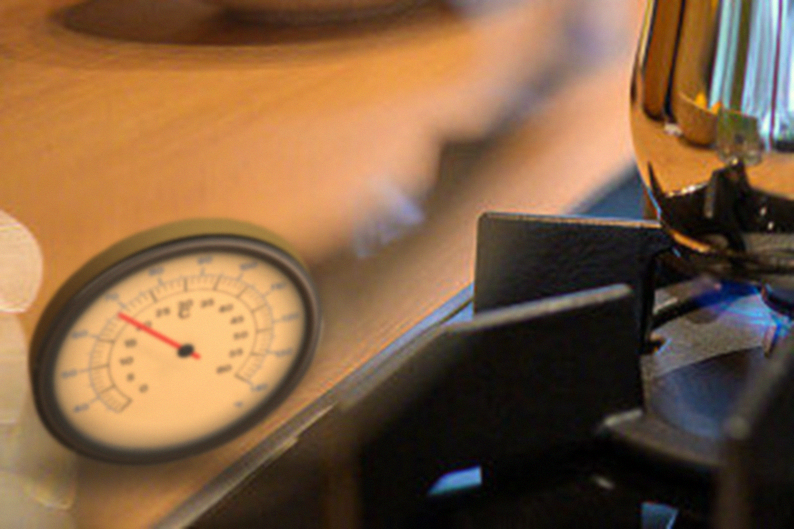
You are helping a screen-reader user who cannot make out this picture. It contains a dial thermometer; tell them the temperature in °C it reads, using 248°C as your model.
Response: 20°C
